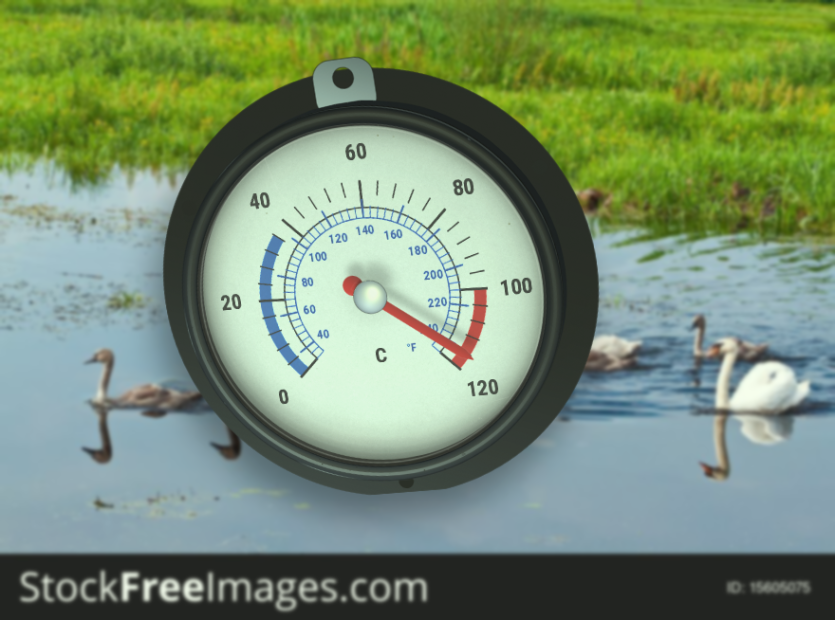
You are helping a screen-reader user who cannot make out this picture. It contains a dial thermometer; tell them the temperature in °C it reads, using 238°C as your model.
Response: 116°C
